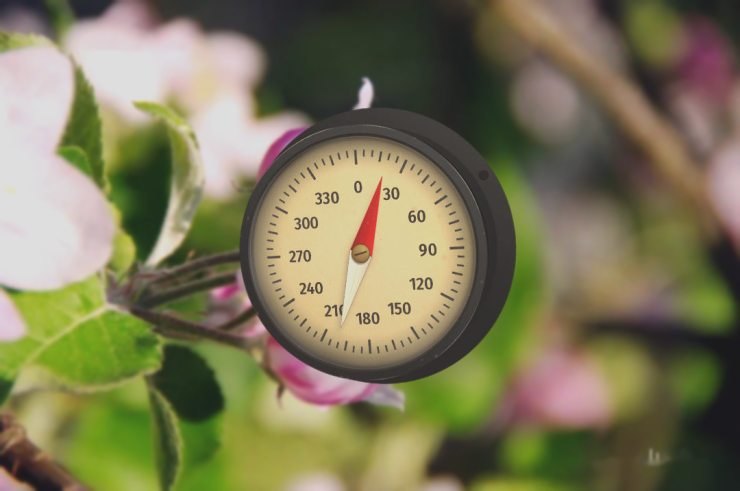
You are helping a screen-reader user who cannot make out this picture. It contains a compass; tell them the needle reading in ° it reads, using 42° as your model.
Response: 20°
